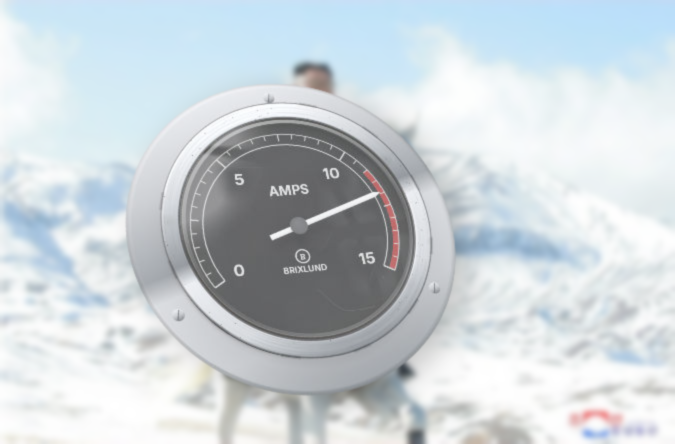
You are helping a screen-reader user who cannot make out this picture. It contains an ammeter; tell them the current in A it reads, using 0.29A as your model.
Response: 12A
